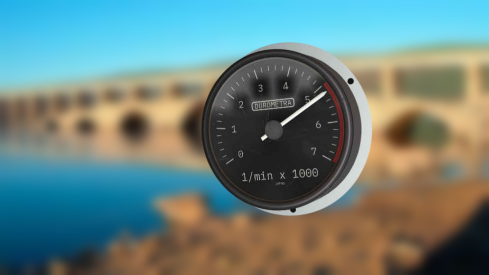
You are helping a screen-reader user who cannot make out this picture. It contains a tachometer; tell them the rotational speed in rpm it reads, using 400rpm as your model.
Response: 5200rpm
